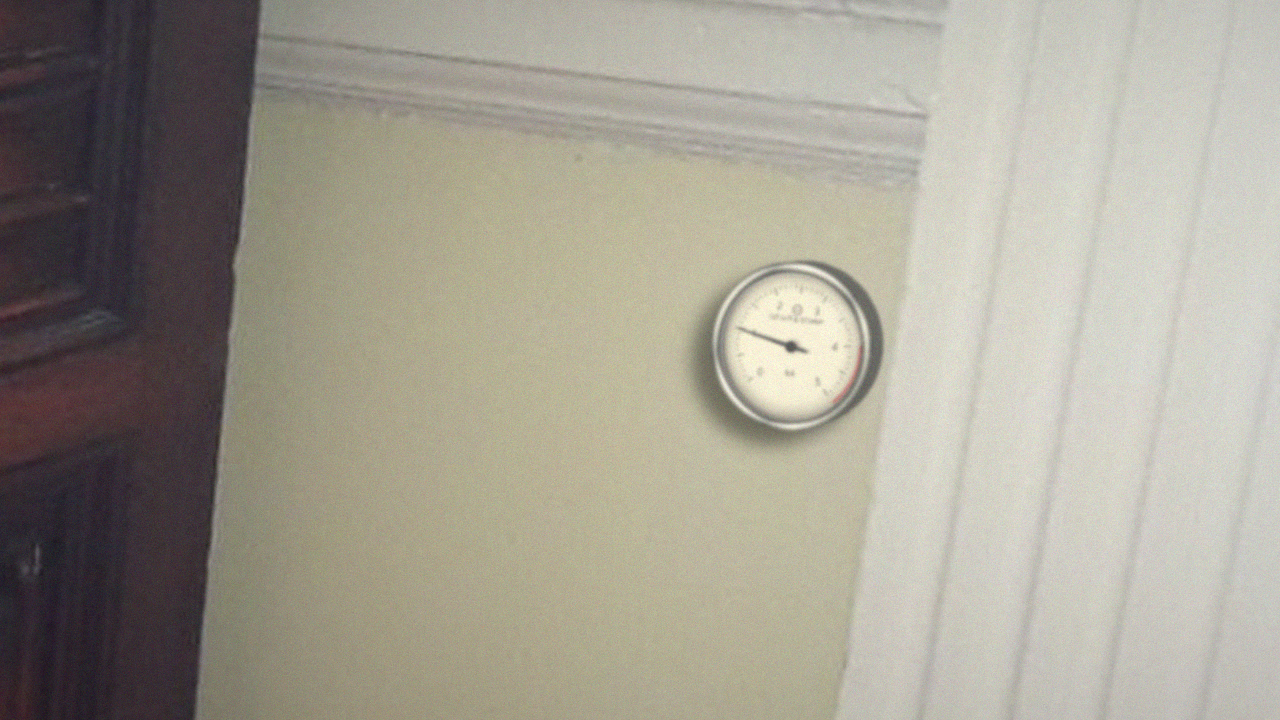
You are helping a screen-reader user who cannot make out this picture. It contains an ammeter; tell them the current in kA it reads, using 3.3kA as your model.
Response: 1kA
